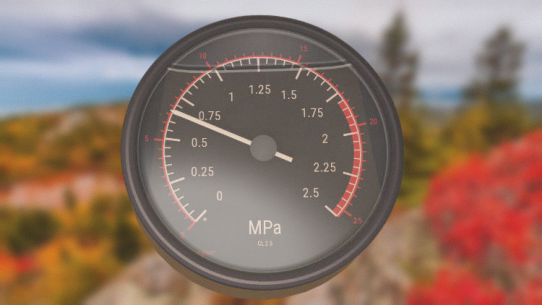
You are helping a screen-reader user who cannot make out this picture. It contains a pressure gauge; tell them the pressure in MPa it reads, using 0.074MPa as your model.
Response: 0.65MPa
